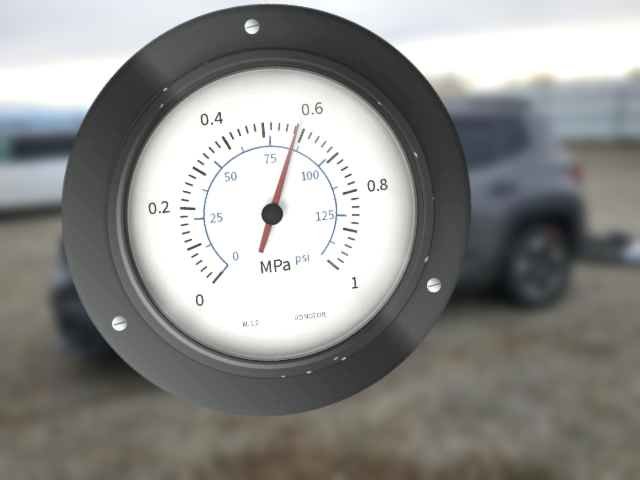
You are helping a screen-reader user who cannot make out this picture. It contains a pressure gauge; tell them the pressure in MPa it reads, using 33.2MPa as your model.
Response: 0.58MPa
